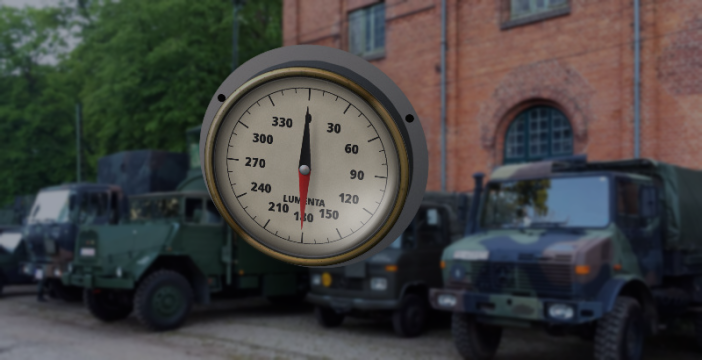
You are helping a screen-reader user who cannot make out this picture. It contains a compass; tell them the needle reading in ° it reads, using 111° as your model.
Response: 180°
